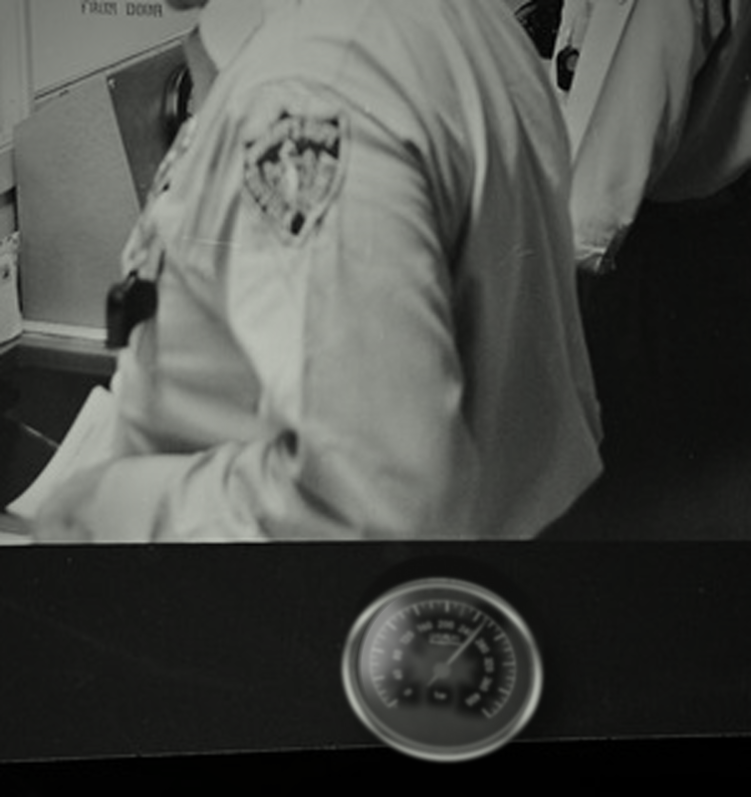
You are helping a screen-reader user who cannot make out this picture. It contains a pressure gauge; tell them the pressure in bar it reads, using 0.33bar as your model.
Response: 250bar
